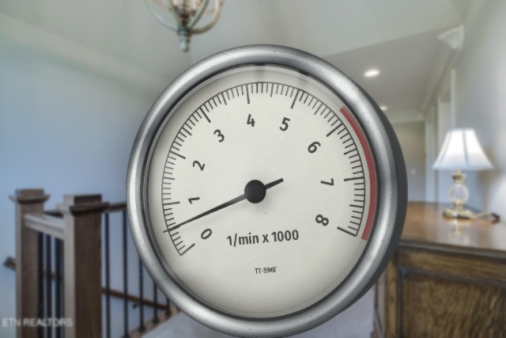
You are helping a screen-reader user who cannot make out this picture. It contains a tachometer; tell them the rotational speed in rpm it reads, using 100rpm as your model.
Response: 500rpm
